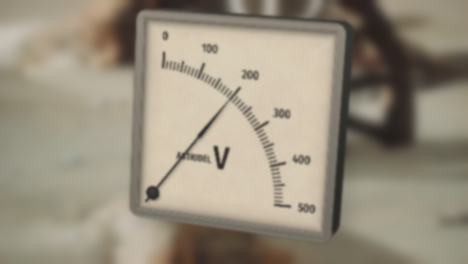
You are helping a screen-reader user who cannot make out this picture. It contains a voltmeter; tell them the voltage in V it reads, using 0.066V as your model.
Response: 200V
